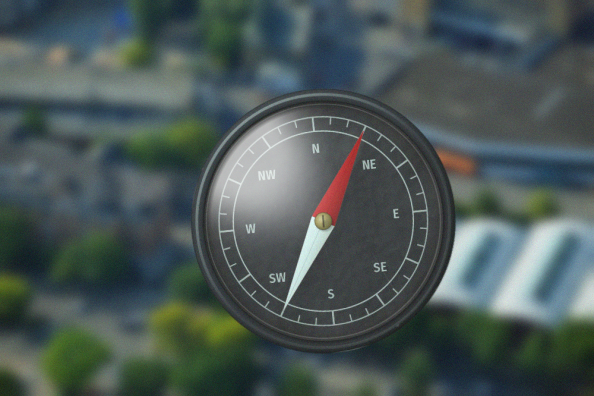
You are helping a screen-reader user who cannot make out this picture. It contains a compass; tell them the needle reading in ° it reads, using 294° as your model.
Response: 30°
